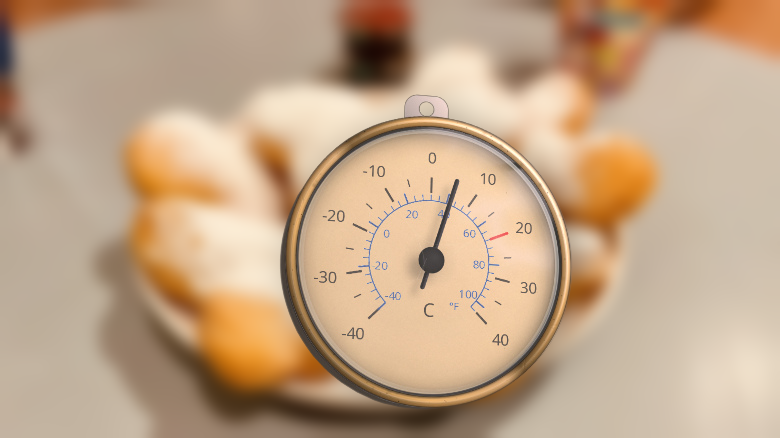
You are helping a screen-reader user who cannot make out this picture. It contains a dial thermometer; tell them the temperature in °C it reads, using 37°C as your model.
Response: 5°C
